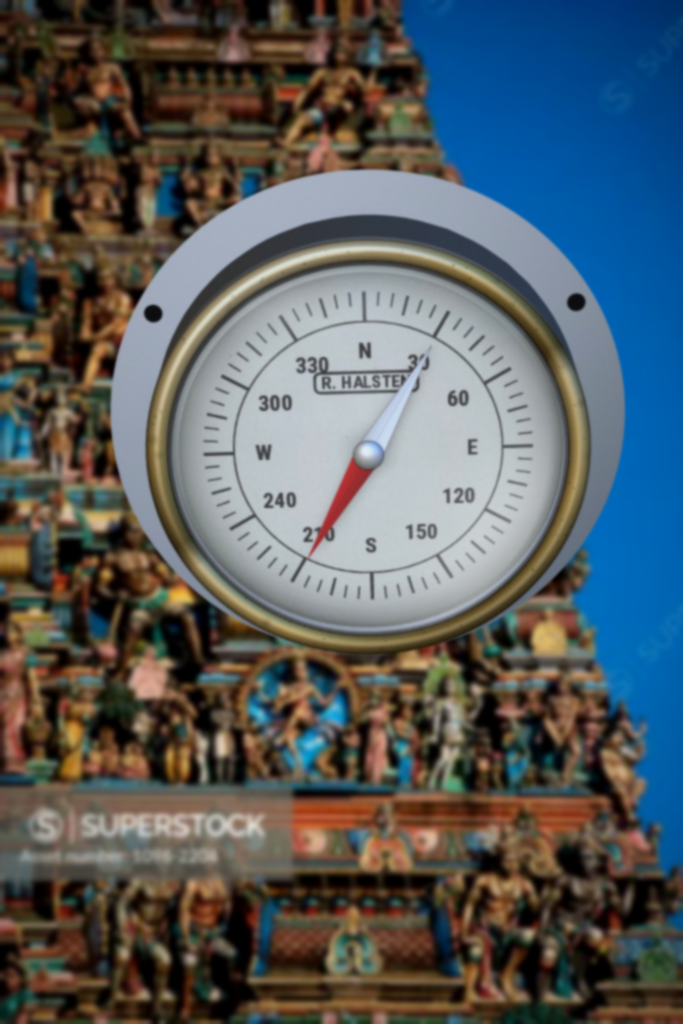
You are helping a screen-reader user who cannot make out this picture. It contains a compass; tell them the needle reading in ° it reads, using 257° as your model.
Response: 210°
